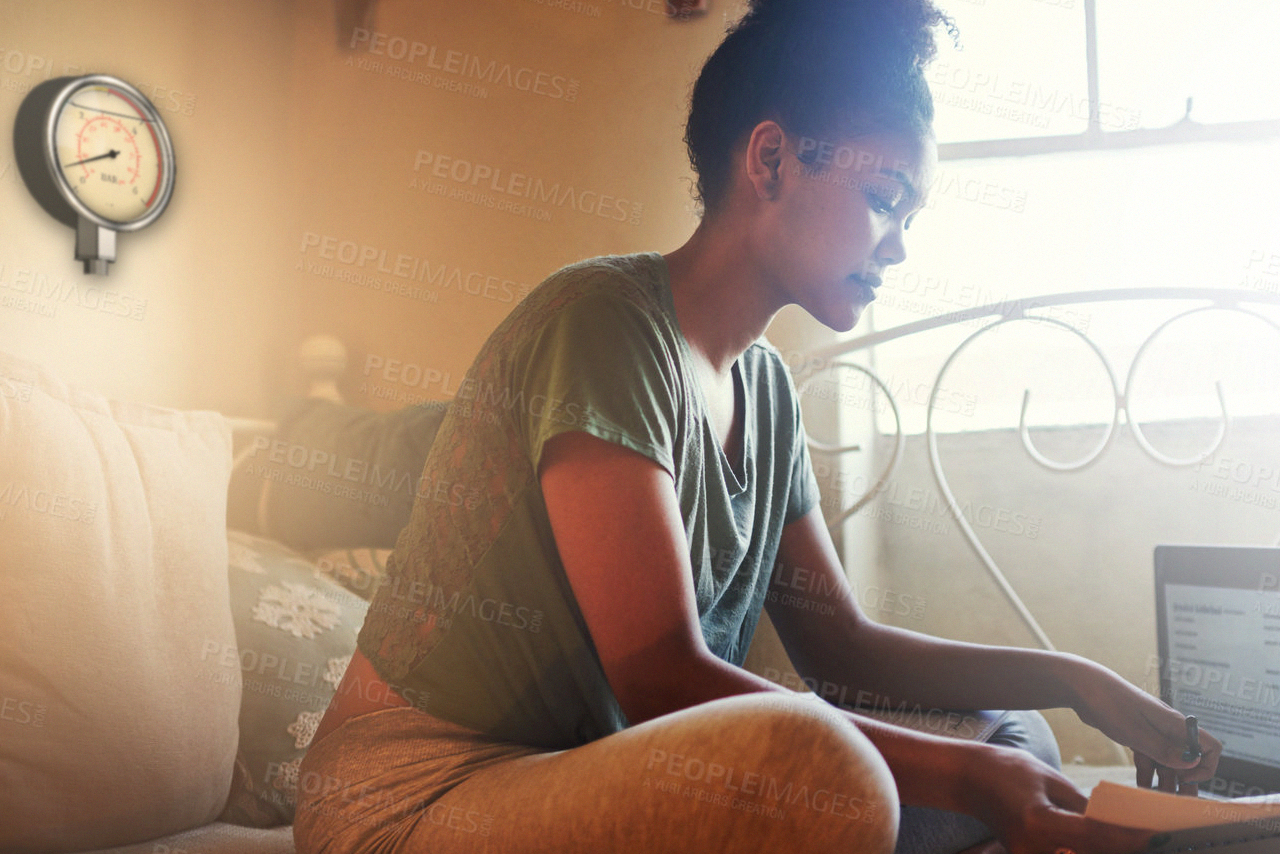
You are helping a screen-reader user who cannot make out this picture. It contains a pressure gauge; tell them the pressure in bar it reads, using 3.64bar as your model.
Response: 0.5bar
